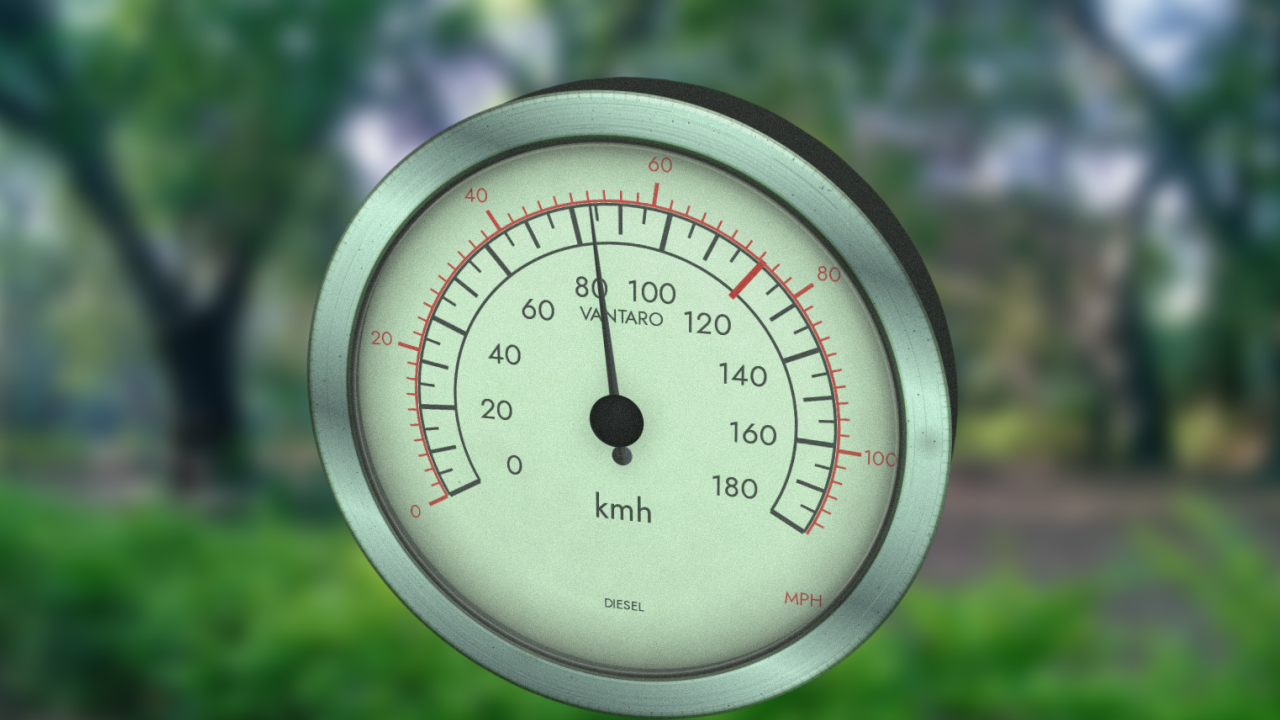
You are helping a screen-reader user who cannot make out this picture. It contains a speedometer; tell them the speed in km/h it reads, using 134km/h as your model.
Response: 85km/h
